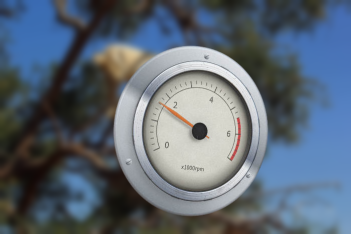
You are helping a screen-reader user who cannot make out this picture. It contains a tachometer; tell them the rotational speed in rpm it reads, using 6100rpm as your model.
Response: 1600rpm
